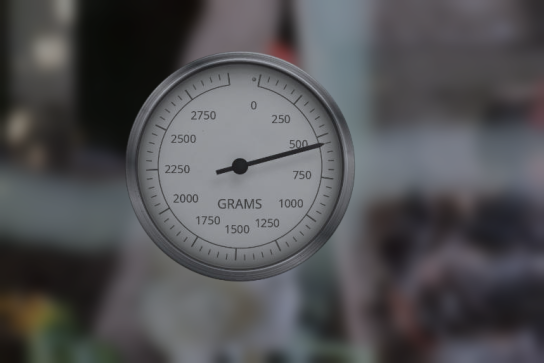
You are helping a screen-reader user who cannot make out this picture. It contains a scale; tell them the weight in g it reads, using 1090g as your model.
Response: 550g
